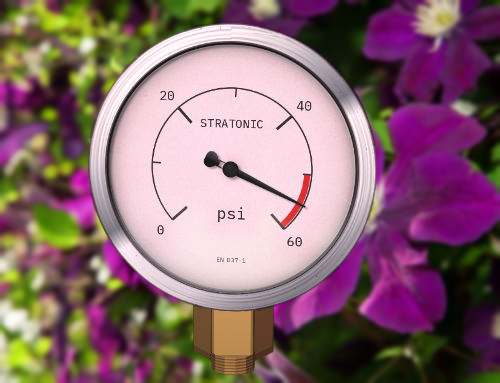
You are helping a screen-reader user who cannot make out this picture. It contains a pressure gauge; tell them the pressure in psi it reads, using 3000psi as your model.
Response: 55psi
